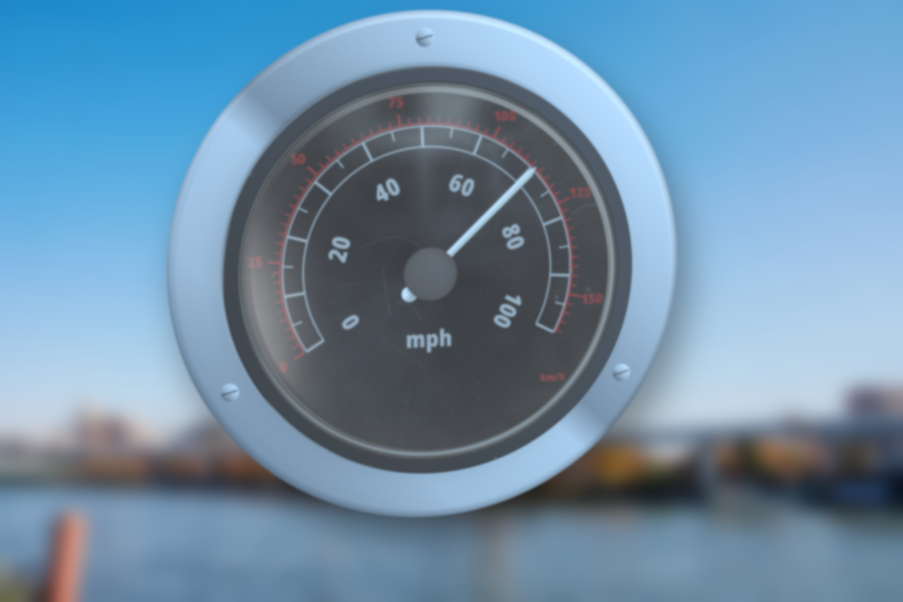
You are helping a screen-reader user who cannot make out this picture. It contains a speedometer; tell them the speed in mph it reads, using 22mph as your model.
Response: 70mph
